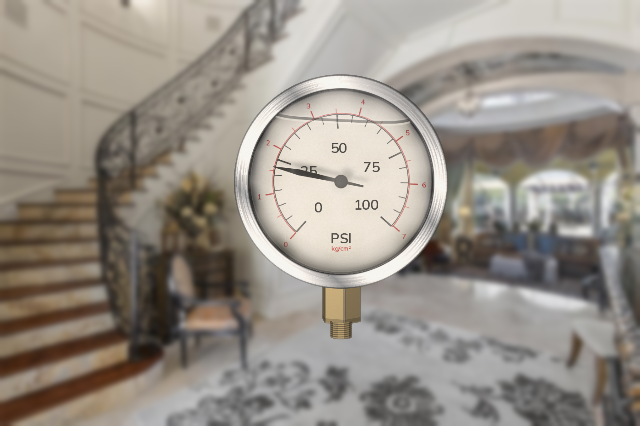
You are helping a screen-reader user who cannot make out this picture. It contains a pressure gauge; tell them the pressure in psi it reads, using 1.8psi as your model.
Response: 22.5psi
